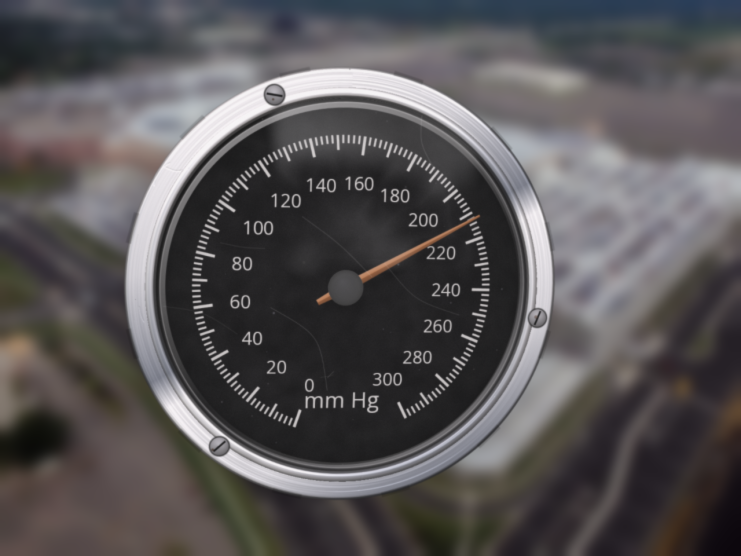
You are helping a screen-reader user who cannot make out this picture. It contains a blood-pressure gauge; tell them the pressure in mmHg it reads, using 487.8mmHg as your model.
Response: 212mmHg
